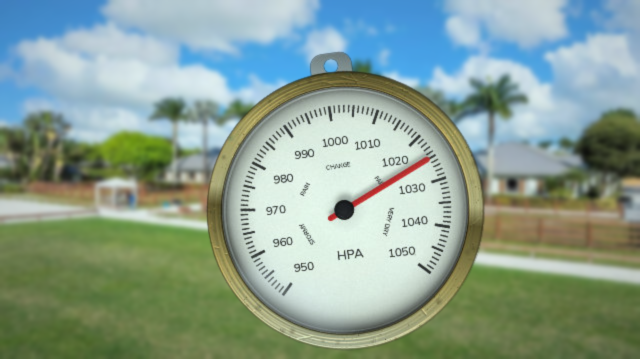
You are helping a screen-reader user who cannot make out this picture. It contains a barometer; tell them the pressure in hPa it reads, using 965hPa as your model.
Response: 1025hPa
